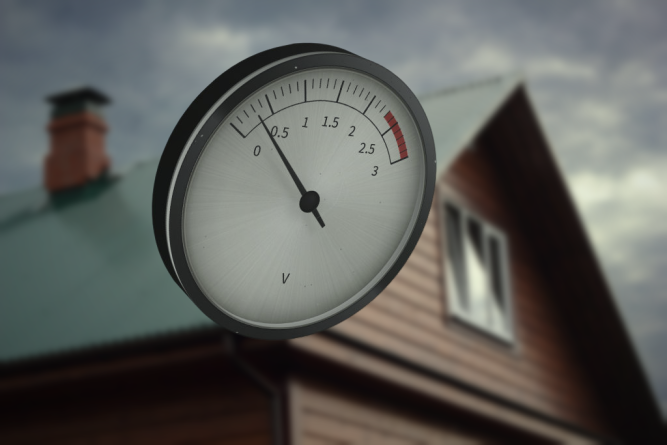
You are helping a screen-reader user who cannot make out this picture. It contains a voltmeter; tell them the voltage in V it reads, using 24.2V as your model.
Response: 0.3V
